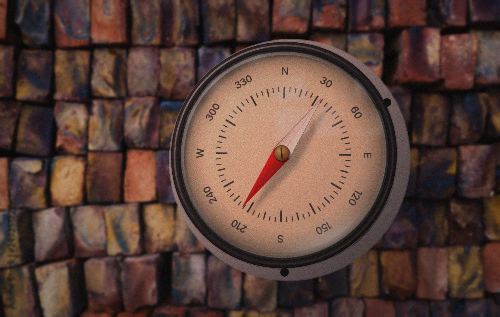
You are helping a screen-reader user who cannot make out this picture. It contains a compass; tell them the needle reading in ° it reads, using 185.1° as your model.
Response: 215°
